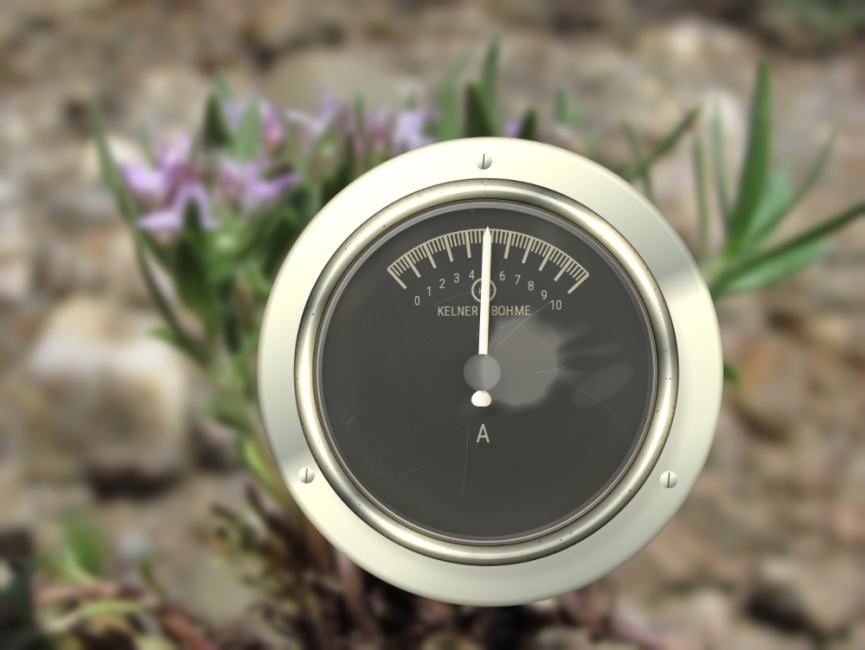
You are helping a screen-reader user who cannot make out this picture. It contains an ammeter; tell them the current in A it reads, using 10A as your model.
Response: 5A
